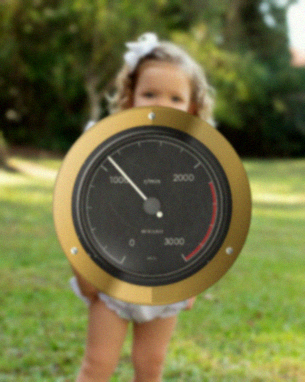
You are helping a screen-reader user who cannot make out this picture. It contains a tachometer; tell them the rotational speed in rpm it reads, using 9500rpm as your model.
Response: 1100rpm
